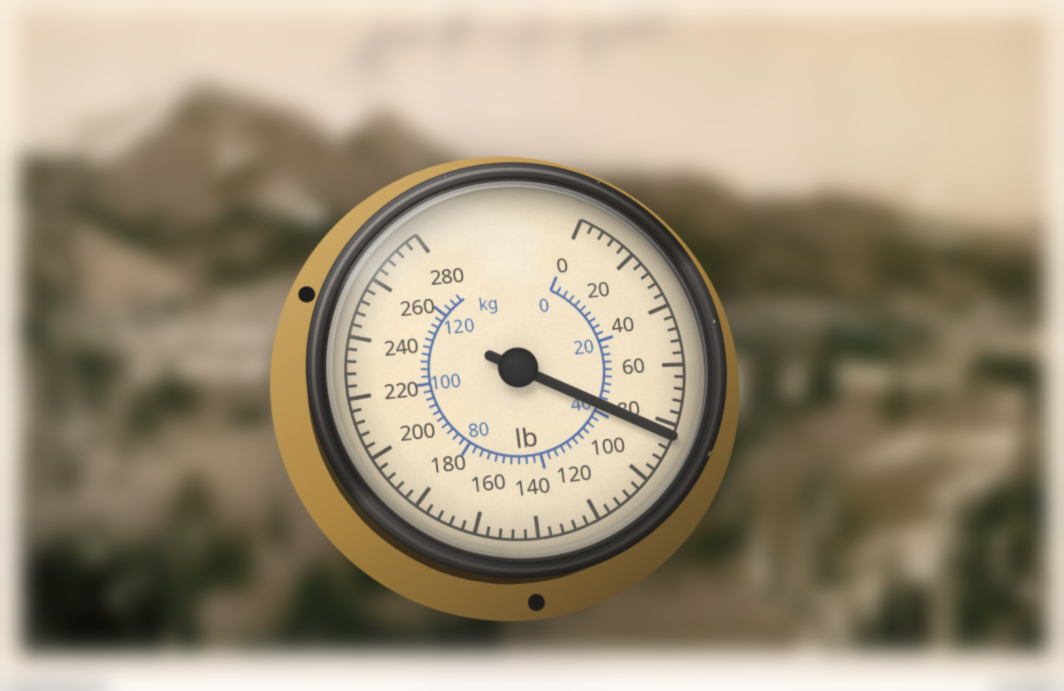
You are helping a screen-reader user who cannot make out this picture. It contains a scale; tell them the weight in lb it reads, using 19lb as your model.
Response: 84lb
